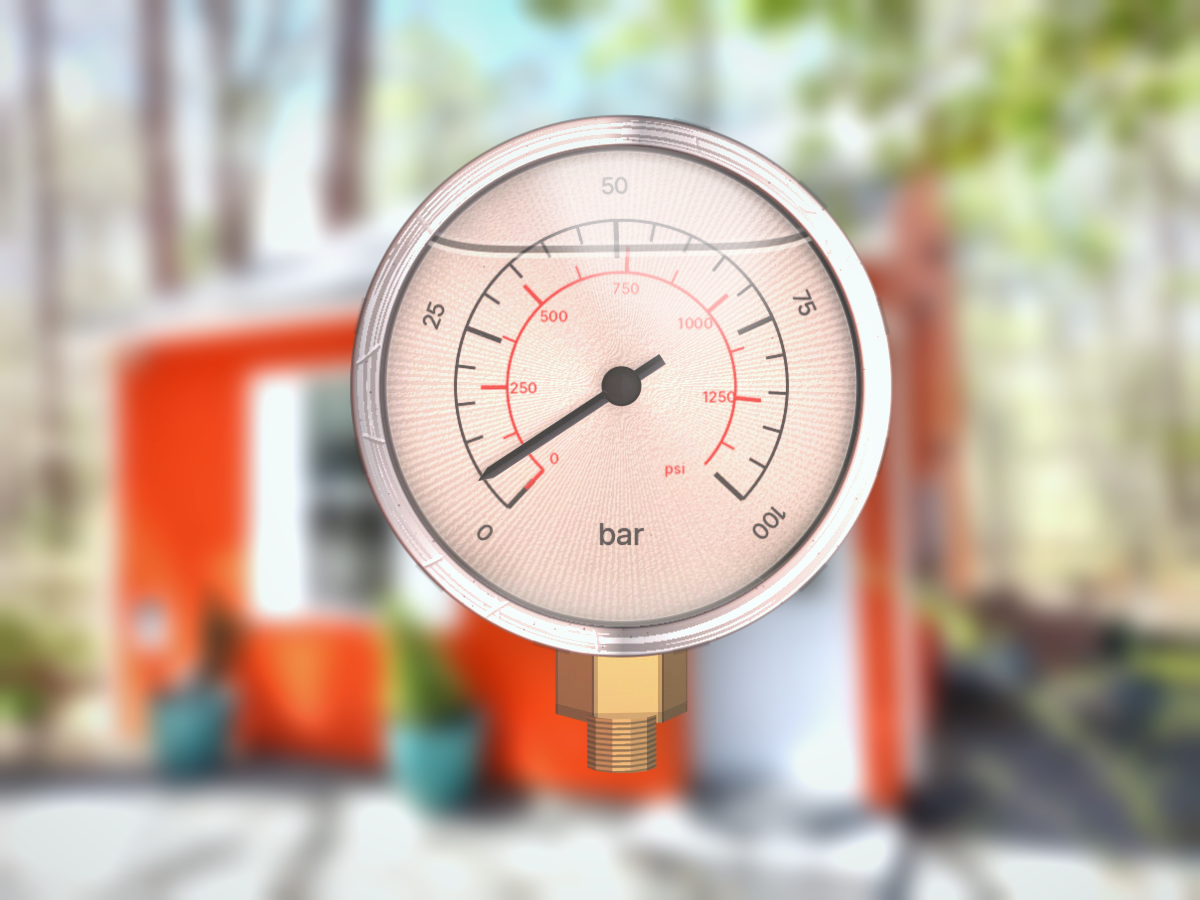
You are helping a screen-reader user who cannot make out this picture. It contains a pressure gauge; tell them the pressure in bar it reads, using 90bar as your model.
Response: 5bar
